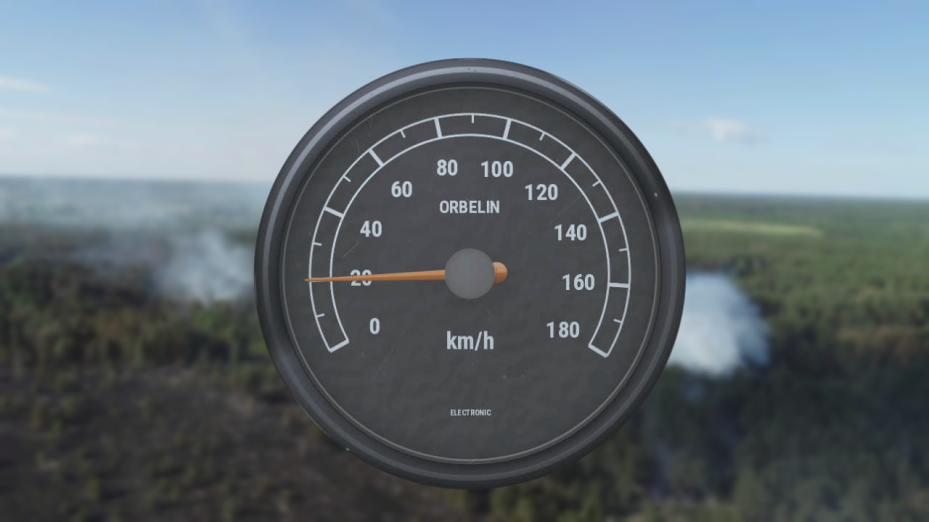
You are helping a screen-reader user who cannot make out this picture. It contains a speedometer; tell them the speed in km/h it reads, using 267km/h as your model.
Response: 20km/h
